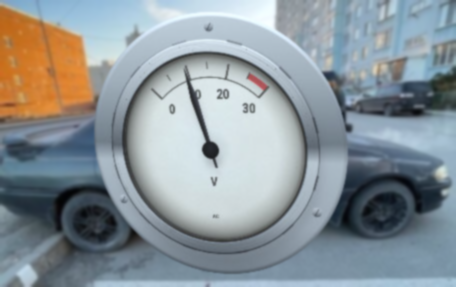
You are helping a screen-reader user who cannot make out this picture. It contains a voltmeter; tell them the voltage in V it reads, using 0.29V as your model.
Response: 10V
